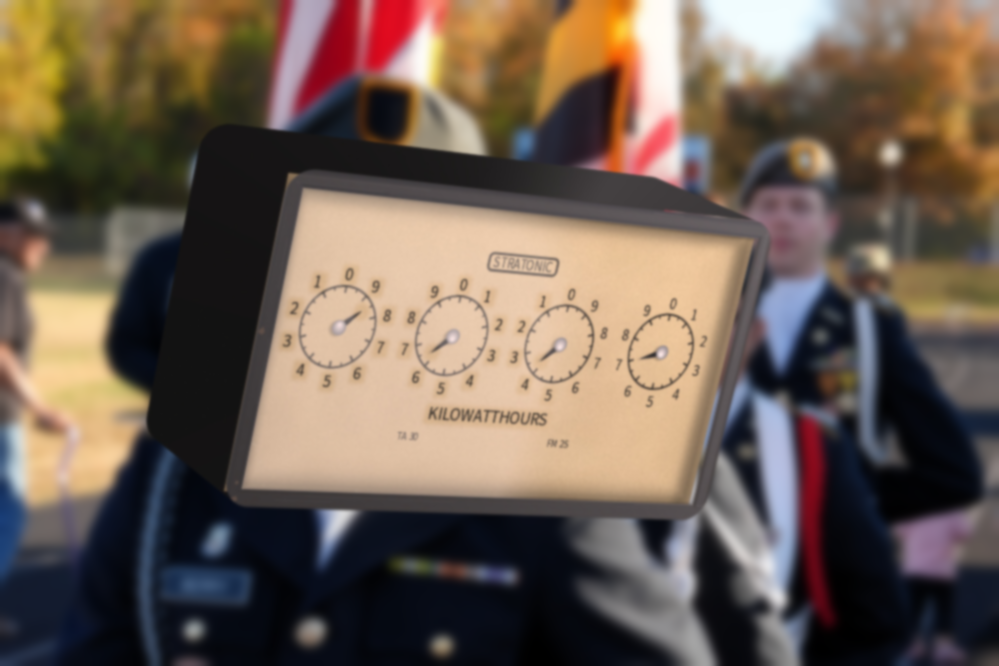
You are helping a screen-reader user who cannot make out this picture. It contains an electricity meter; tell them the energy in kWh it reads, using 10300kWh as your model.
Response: 8637kWh
